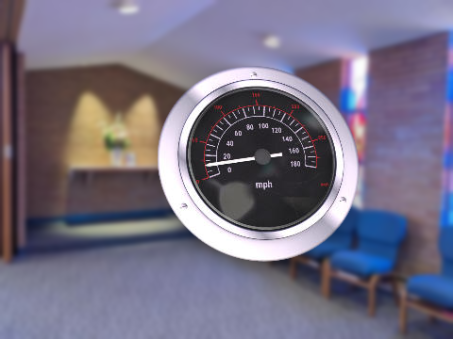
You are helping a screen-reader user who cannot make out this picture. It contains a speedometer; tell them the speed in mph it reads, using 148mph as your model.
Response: 10mph
